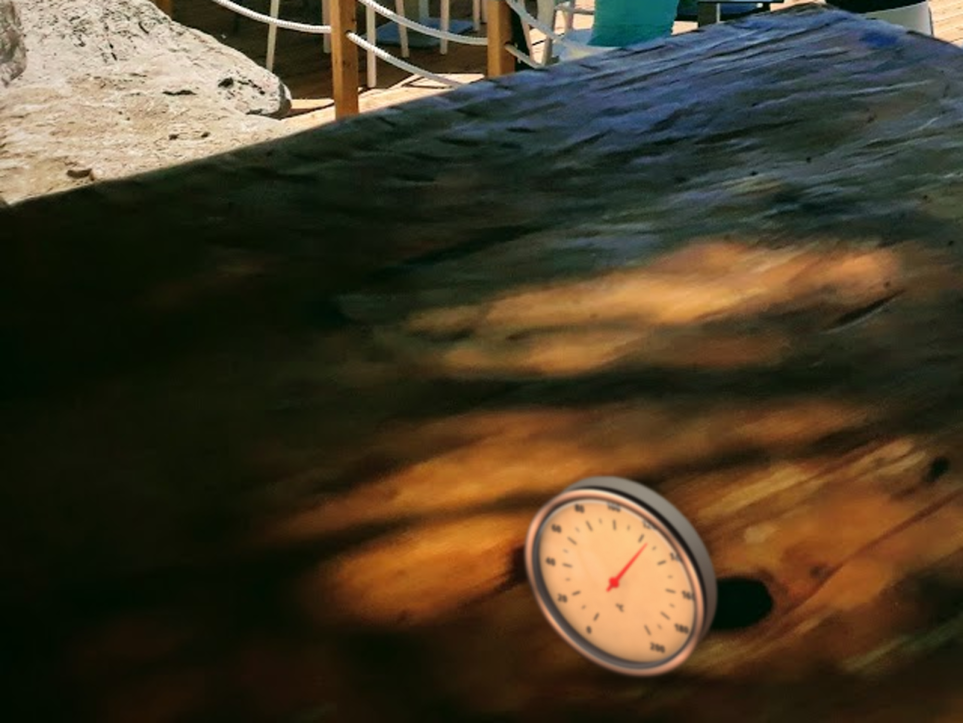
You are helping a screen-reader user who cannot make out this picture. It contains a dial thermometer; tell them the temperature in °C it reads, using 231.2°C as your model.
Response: 125°C
